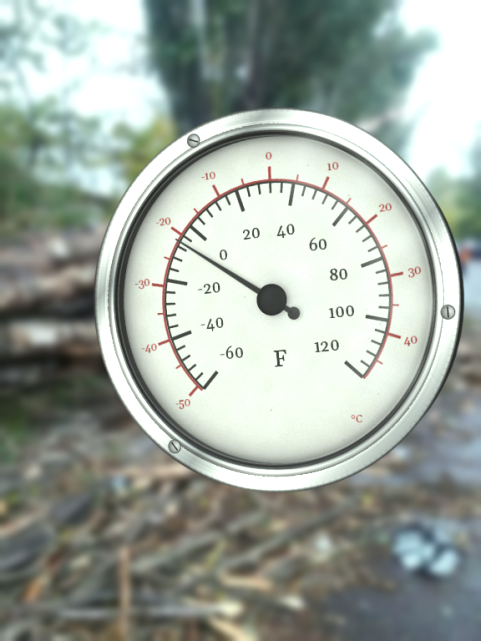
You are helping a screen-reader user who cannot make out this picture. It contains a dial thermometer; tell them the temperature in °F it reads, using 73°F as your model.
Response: -6°F
